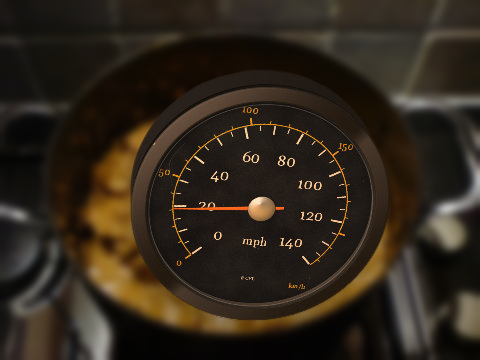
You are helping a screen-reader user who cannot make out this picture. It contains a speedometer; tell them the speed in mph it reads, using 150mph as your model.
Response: 20mph
